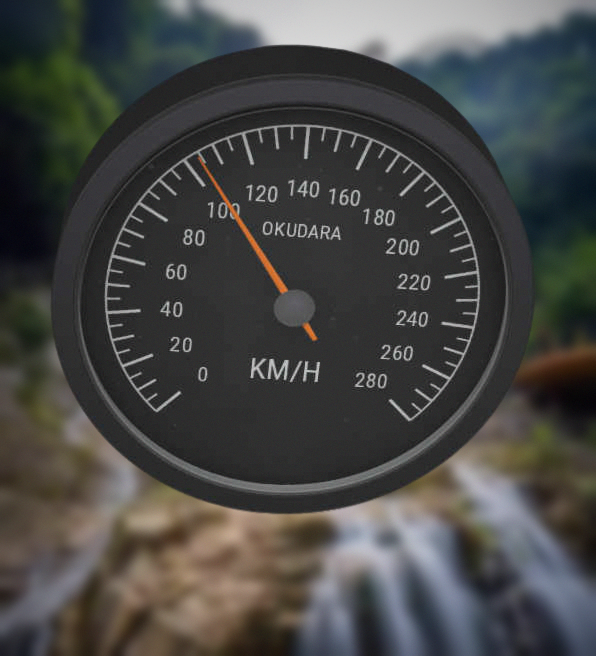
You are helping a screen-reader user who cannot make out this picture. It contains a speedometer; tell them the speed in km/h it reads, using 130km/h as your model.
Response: 105km/h
